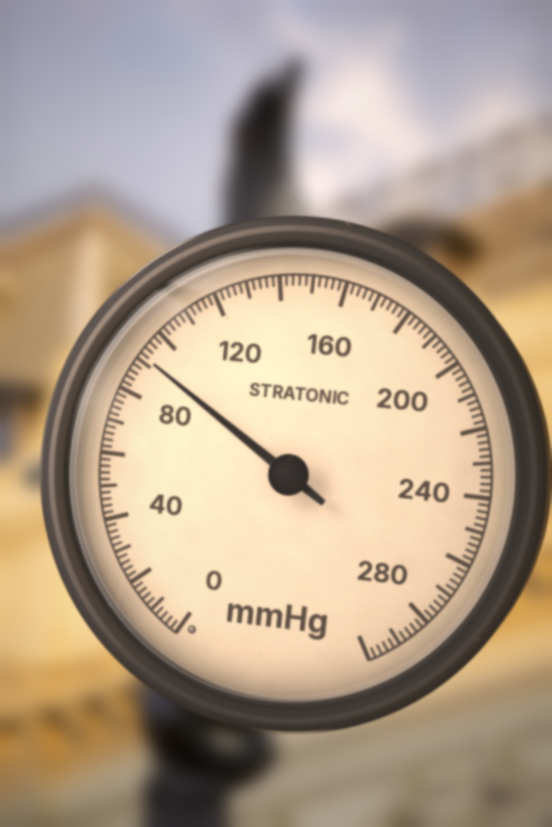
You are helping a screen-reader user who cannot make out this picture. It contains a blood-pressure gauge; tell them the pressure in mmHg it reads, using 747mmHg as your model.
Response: 92mmHg
